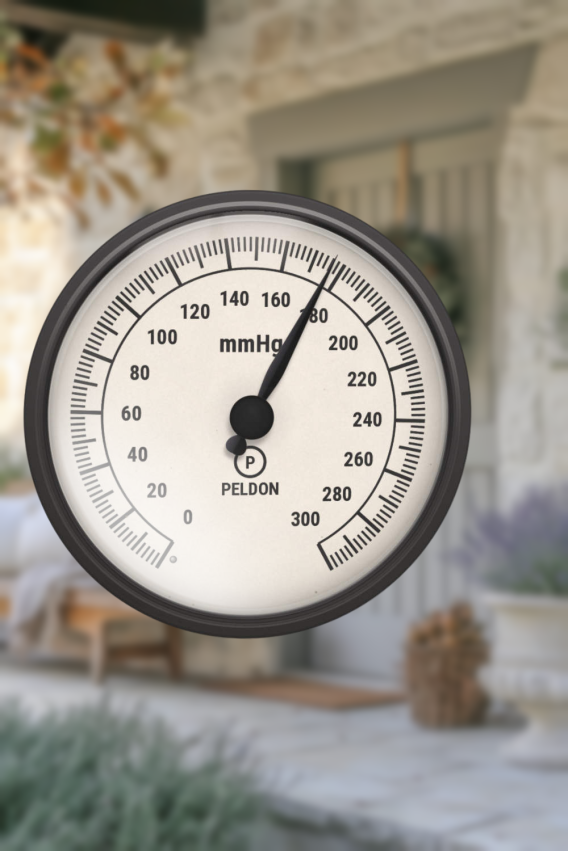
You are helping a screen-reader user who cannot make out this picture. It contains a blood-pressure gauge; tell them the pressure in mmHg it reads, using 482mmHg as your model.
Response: 176mmHg
